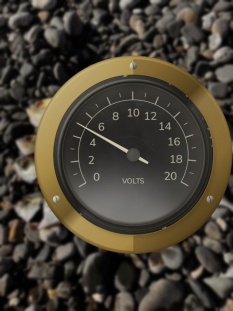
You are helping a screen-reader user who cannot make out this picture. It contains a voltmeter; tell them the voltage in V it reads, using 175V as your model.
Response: 5V
